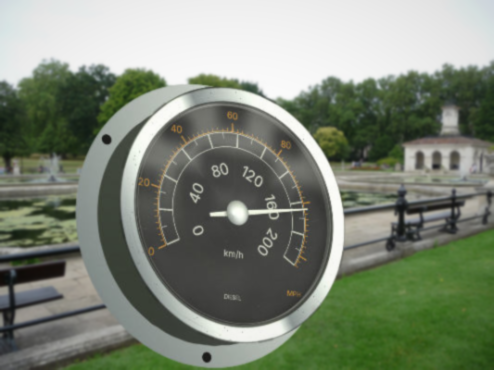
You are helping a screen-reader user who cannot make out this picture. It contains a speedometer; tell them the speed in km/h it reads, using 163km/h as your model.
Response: 165km/h
